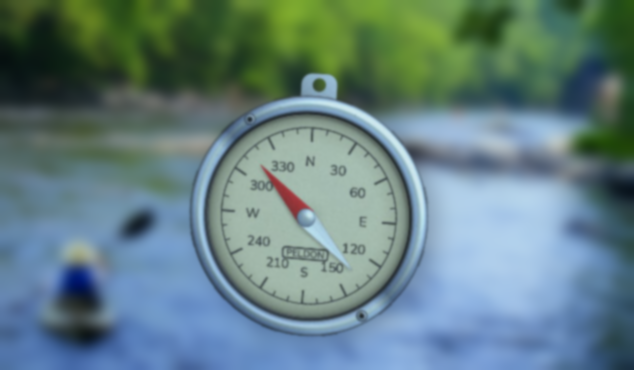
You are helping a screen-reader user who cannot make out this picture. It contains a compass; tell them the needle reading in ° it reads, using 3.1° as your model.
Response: 315°
